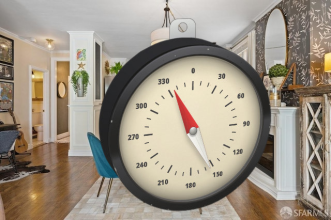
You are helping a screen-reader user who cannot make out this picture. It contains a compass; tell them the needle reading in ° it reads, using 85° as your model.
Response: 335°
